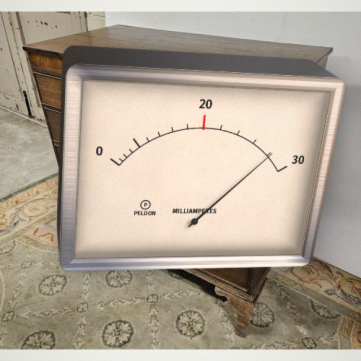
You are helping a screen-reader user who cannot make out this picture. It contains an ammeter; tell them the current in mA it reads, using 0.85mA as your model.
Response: 28mA
